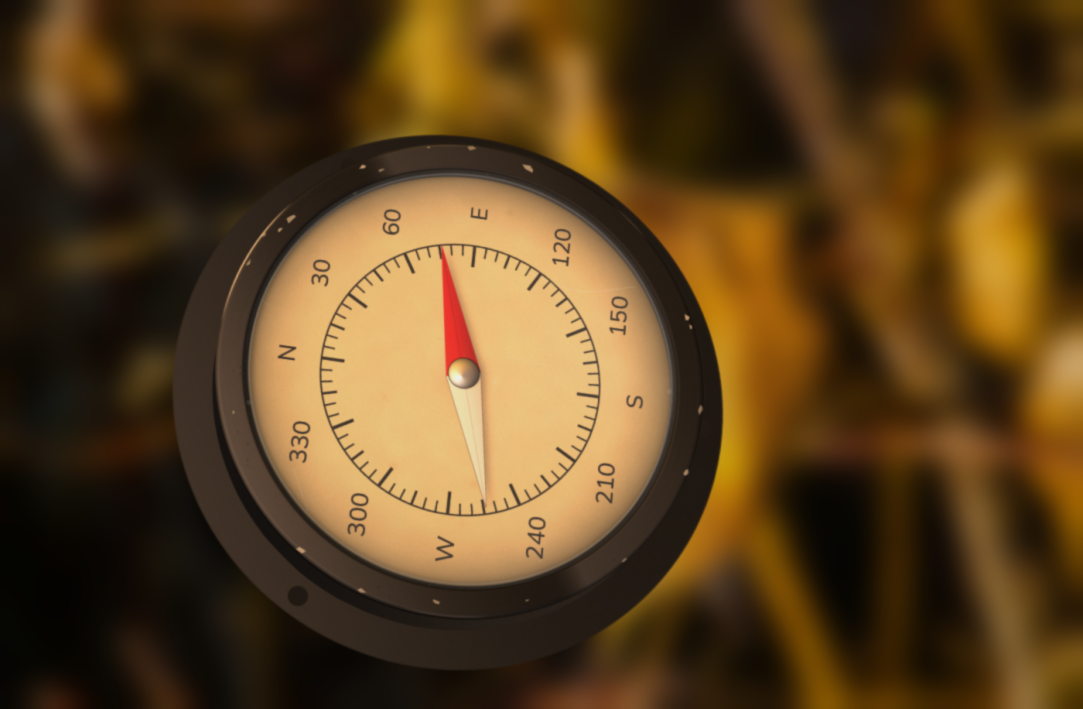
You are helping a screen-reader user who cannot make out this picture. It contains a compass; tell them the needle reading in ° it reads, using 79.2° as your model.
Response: 75°
